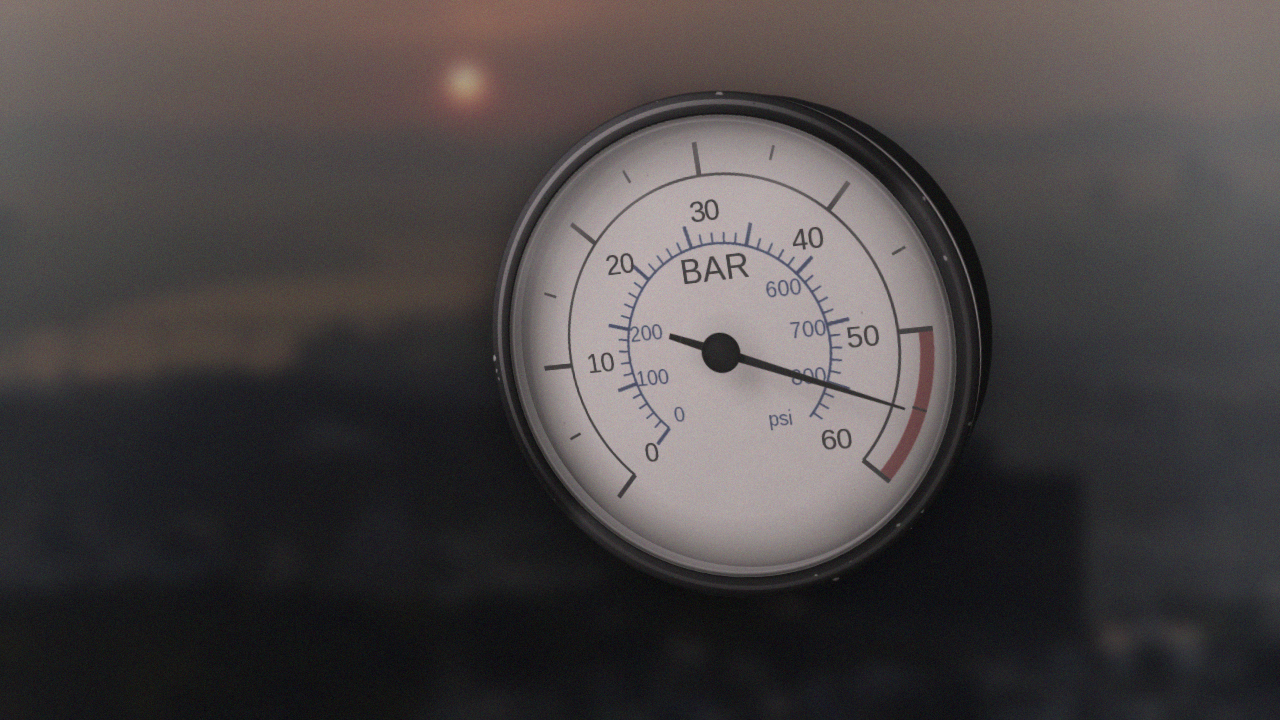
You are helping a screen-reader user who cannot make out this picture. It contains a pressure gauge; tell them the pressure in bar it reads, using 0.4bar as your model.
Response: 55bar
